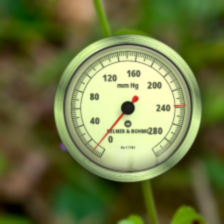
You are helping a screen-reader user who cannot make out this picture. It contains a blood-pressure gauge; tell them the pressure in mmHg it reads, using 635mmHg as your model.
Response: 10mmHg
